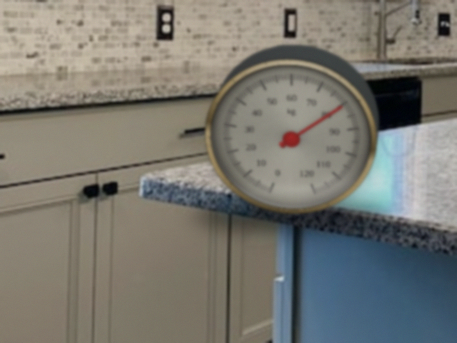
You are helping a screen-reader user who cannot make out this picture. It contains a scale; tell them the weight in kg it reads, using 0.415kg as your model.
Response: 80kg
